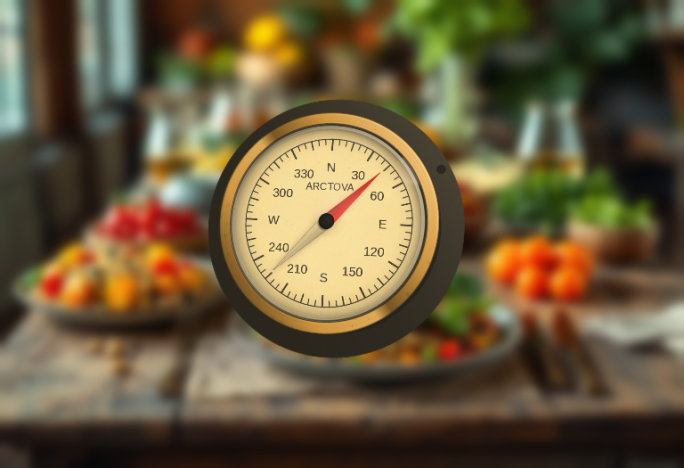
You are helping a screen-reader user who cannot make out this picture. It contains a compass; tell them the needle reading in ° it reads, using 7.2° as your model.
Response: 45°
